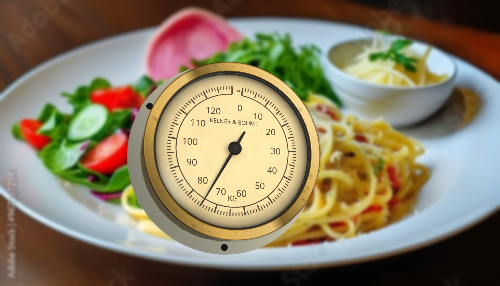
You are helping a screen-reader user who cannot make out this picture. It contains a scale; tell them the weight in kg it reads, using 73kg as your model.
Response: 75kg
